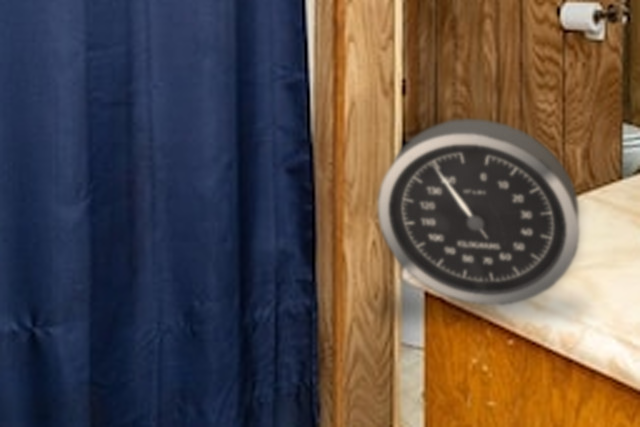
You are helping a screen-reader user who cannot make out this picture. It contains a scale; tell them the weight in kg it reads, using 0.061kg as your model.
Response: 140kg
